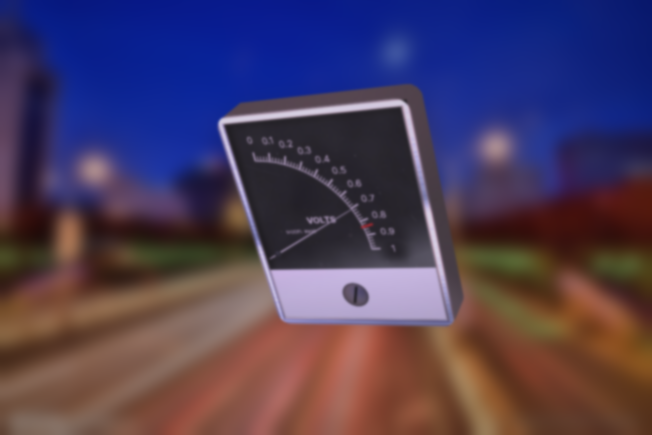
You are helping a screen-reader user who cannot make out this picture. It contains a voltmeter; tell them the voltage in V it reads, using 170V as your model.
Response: 0.7V
